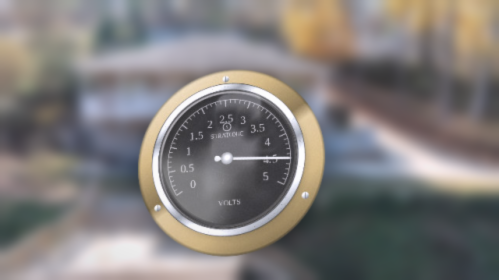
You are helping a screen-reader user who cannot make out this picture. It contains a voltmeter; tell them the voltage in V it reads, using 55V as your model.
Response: 4.5V
